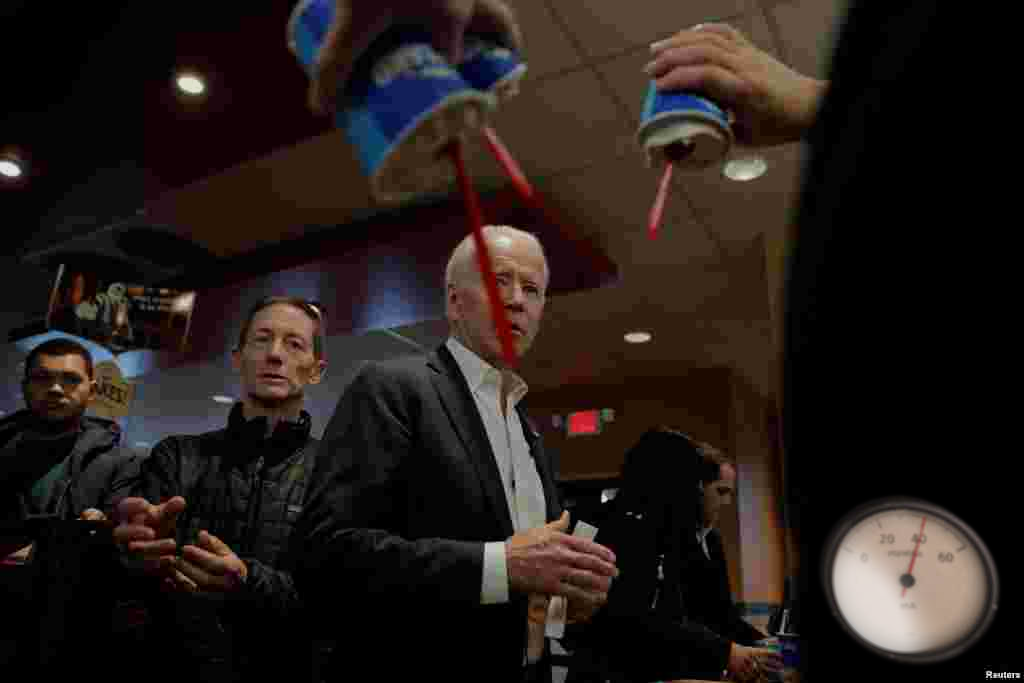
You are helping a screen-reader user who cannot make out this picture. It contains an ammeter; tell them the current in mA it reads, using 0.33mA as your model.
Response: 40mA
